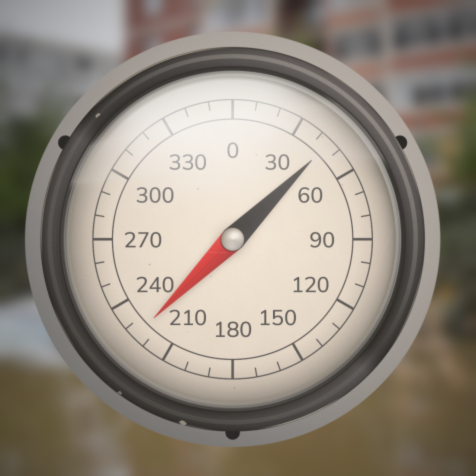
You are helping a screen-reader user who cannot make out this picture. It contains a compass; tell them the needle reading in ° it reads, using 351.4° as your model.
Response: 225°
